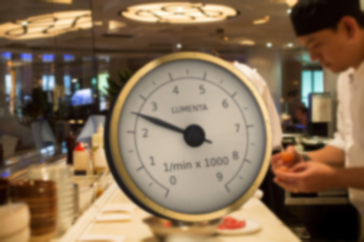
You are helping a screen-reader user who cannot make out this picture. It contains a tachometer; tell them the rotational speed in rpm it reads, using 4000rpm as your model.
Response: 2500rpm
